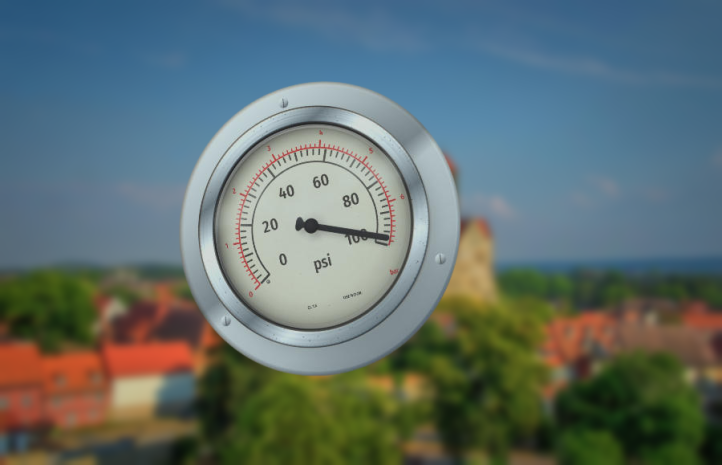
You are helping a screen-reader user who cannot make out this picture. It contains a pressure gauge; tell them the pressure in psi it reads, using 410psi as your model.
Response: 98psi
